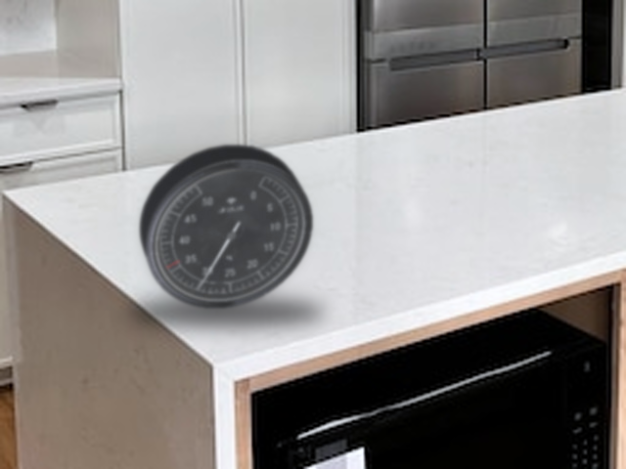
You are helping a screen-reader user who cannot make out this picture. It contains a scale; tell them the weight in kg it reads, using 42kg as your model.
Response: 30kg
